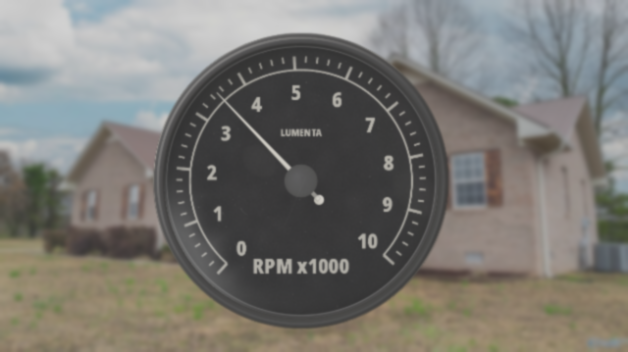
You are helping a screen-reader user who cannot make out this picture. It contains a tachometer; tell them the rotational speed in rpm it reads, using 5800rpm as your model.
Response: 3500rpm
